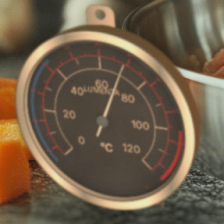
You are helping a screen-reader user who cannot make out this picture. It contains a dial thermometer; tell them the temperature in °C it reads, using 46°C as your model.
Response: 70°C
